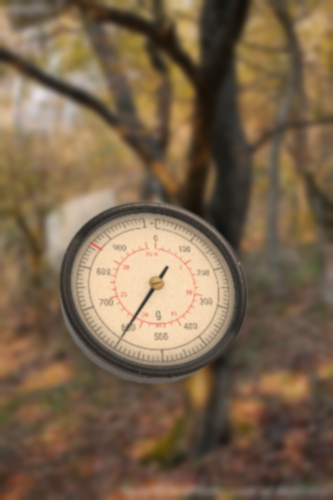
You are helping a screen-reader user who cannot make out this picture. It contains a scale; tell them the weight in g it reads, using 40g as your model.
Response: 600g
